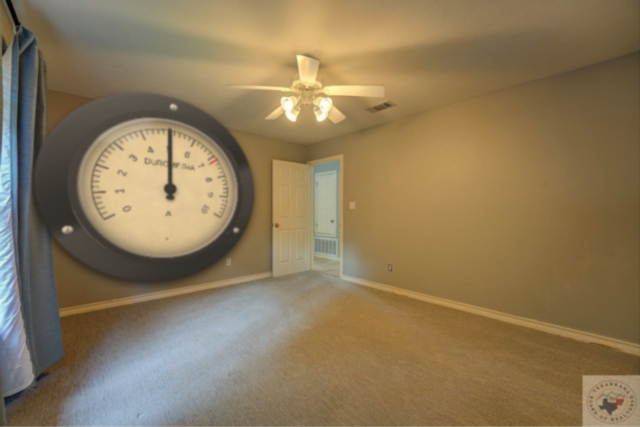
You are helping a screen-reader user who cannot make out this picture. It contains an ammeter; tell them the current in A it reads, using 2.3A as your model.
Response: 5A
